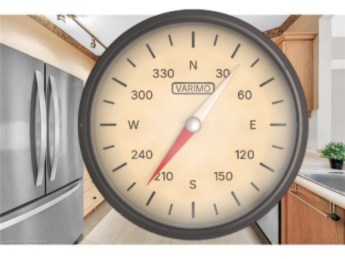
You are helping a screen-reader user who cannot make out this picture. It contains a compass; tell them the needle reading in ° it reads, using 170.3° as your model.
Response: 217.5°
